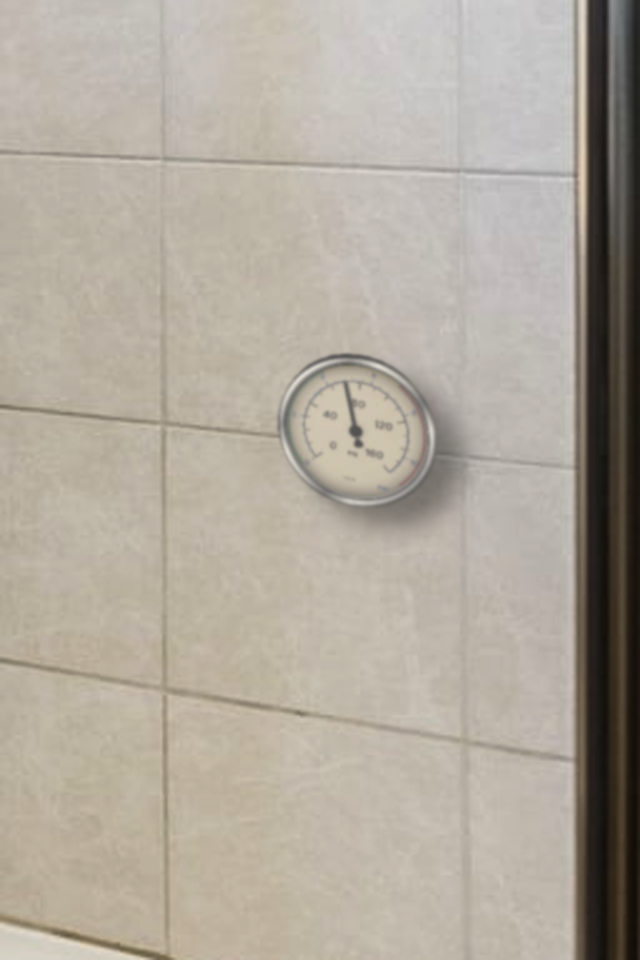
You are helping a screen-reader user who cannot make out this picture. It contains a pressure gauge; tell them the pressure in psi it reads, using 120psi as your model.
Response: 70psi
